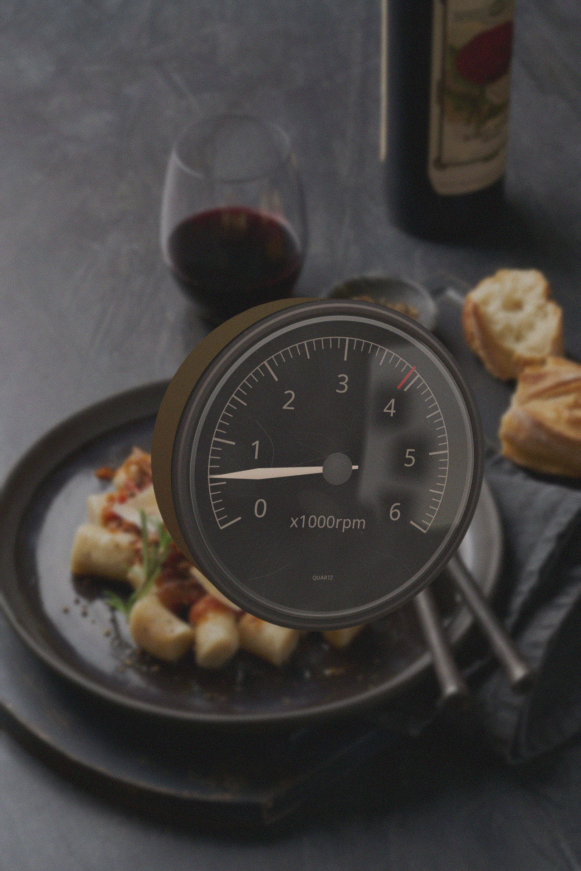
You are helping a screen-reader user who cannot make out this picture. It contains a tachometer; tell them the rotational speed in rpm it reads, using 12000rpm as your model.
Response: 600rpm
